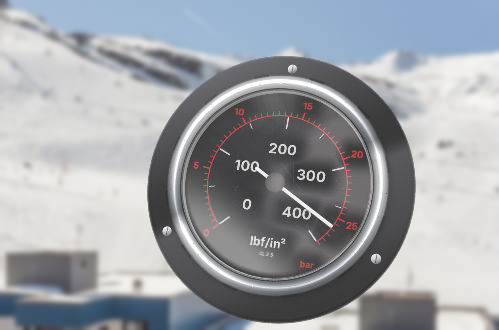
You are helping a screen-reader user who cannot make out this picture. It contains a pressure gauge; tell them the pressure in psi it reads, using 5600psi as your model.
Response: 375psi
